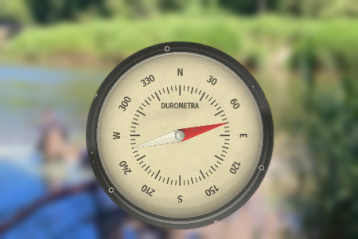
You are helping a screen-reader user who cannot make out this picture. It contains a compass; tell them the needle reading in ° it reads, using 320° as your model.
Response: 75°
